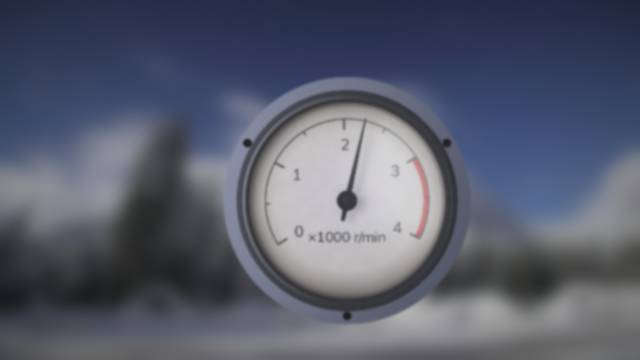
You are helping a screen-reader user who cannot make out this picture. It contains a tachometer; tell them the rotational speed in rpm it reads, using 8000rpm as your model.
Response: 2250rpm
